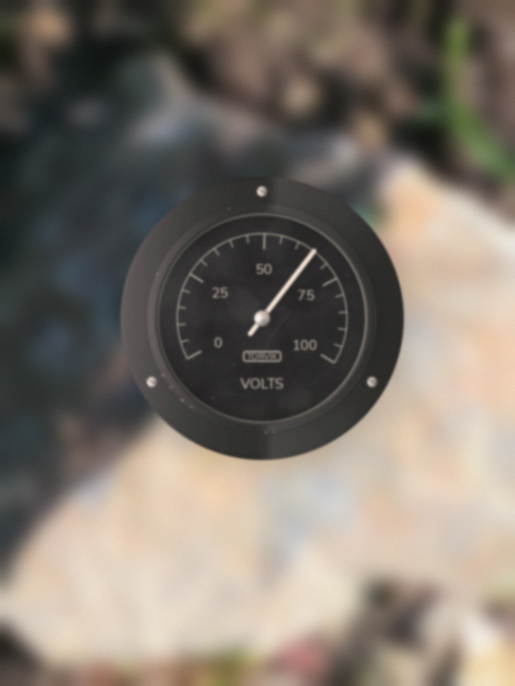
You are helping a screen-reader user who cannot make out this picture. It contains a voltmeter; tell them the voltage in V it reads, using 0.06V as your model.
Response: 65V
